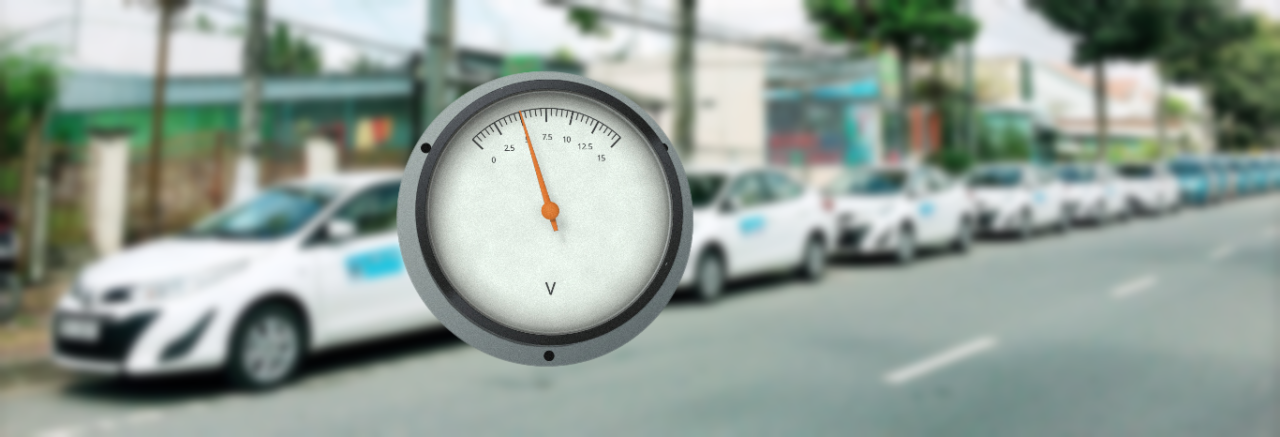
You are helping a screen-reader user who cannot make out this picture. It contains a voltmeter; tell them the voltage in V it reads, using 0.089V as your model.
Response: 5V
